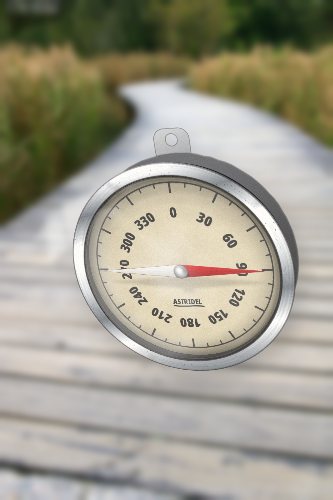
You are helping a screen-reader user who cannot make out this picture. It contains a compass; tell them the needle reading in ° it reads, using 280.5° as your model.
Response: 90°
